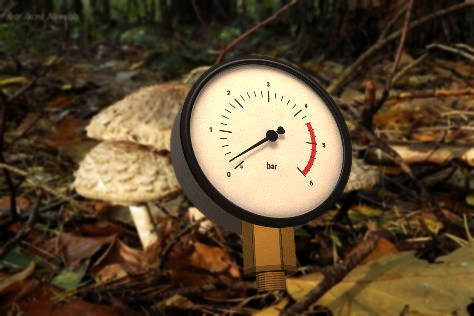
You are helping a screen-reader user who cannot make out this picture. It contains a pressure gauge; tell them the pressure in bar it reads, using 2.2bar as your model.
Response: 0.2bar
